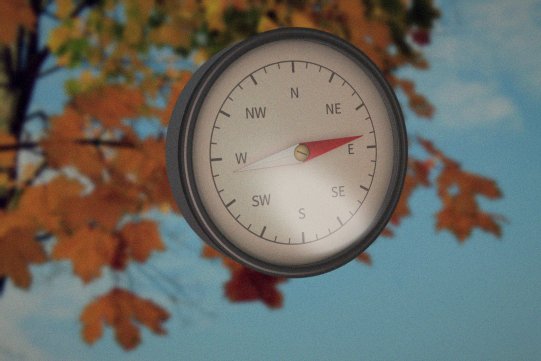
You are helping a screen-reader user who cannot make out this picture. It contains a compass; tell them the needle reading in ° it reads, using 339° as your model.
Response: 80°
